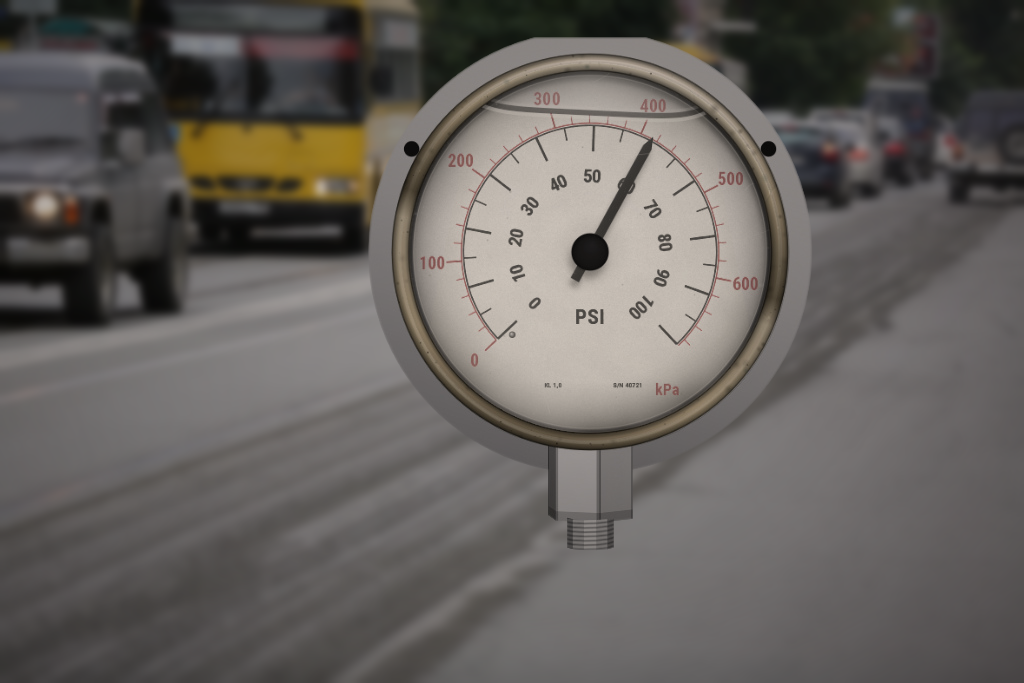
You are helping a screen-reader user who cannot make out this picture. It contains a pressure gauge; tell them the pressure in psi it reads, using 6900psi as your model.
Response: 60psi
